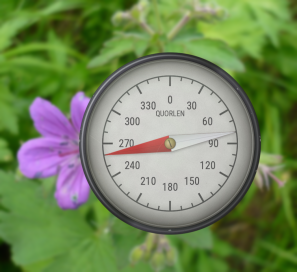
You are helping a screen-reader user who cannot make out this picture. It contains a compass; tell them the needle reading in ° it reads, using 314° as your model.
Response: 260°
